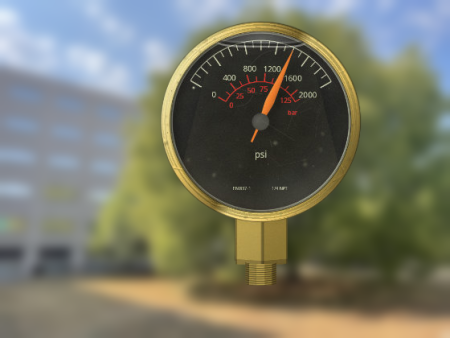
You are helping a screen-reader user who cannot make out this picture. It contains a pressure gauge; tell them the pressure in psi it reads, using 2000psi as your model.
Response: 1400psi
